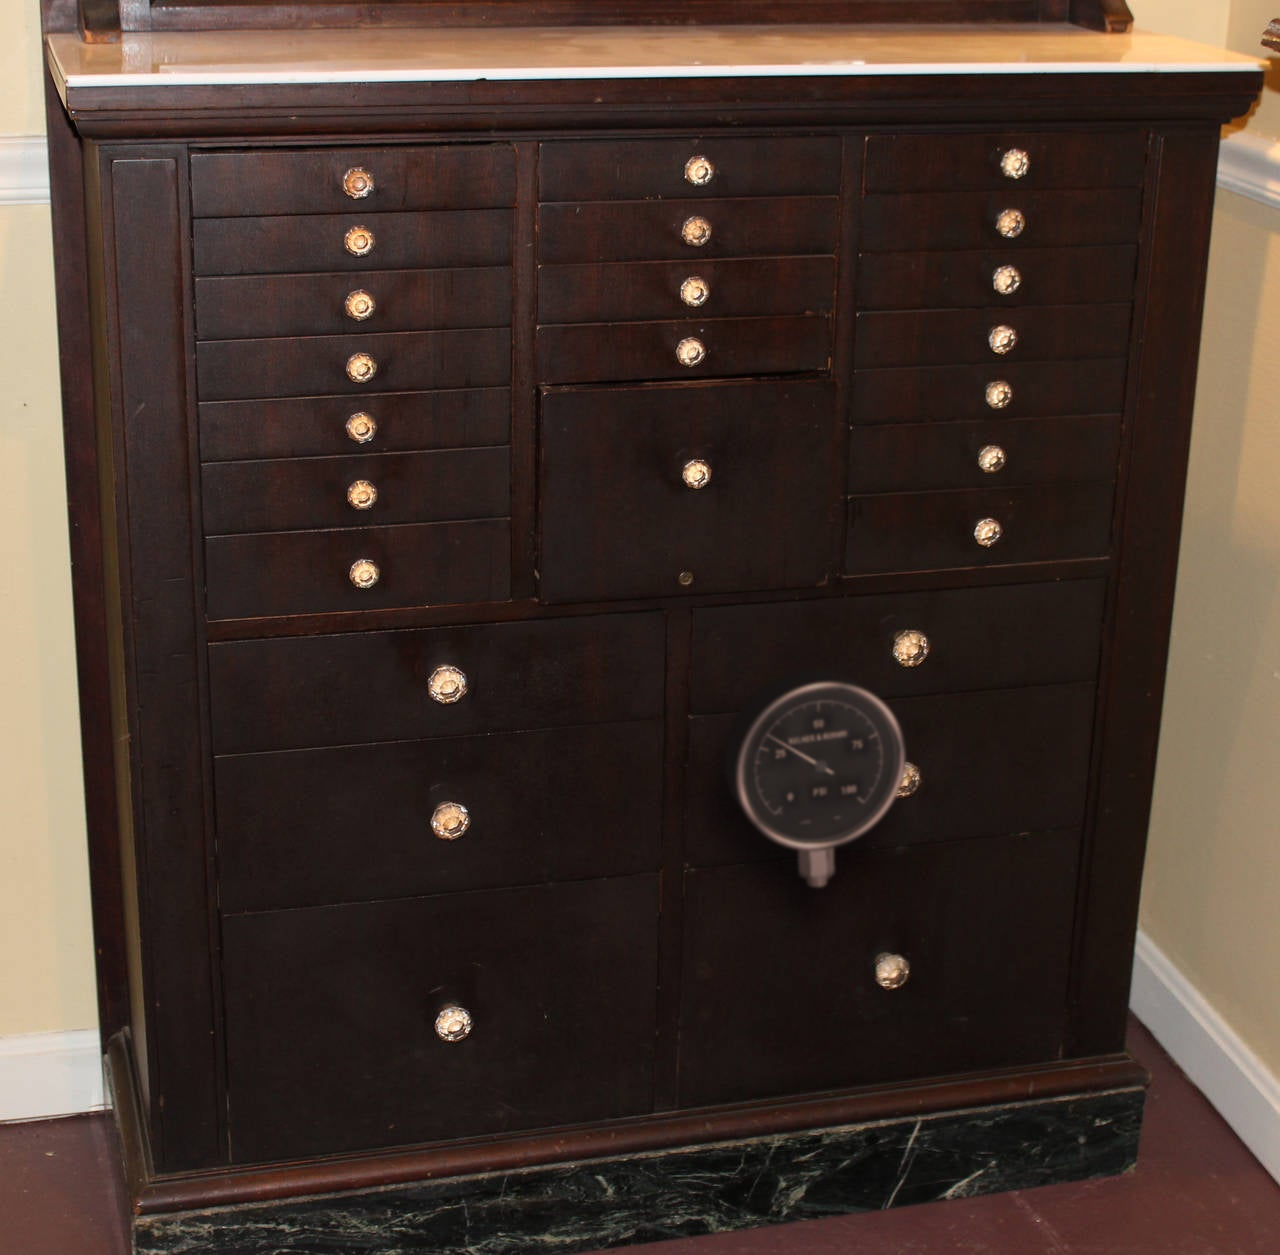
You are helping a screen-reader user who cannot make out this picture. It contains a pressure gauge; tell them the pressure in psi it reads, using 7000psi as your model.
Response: 30psi
